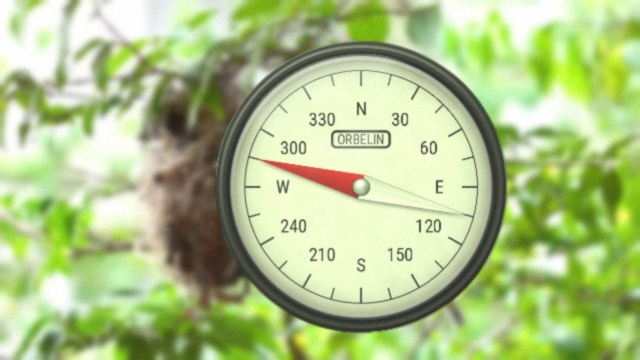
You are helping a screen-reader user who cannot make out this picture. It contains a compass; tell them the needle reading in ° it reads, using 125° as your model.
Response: 285°
